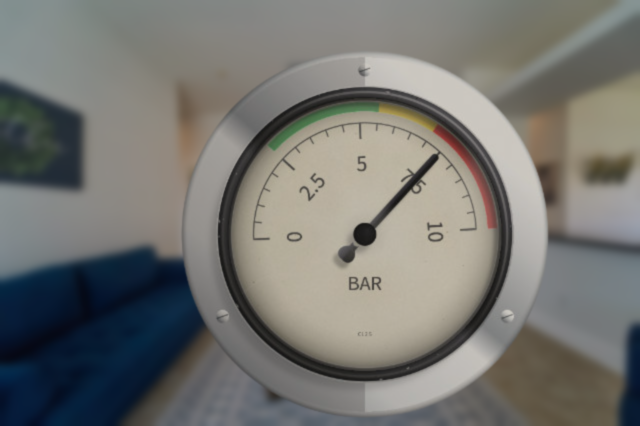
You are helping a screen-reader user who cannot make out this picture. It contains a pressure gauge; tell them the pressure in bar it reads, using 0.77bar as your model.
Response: 7.5bar
